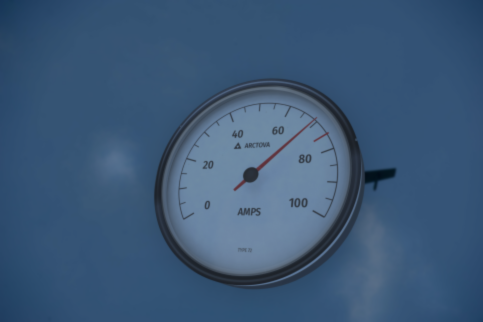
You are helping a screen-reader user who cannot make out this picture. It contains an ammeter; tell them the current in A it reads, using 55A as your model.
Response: 70A
